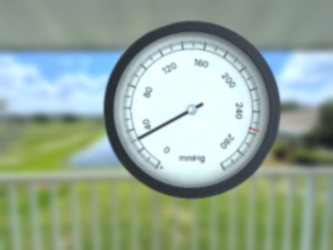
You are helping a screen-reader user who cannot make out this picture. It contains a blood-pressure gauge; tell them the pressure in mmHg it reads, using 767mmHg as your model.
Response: 30mmHg
